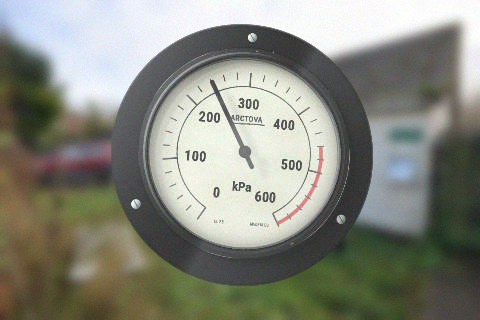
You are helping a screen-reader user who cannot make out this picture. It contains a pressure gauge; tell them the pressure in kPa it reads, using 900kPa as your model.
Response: 240kPa
